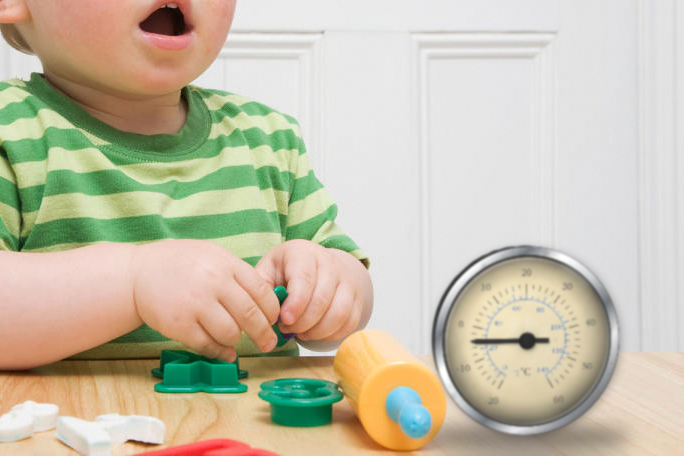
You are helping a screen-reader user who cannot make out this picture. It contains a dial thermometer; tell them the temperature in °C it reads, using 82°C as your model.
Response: -4°C
